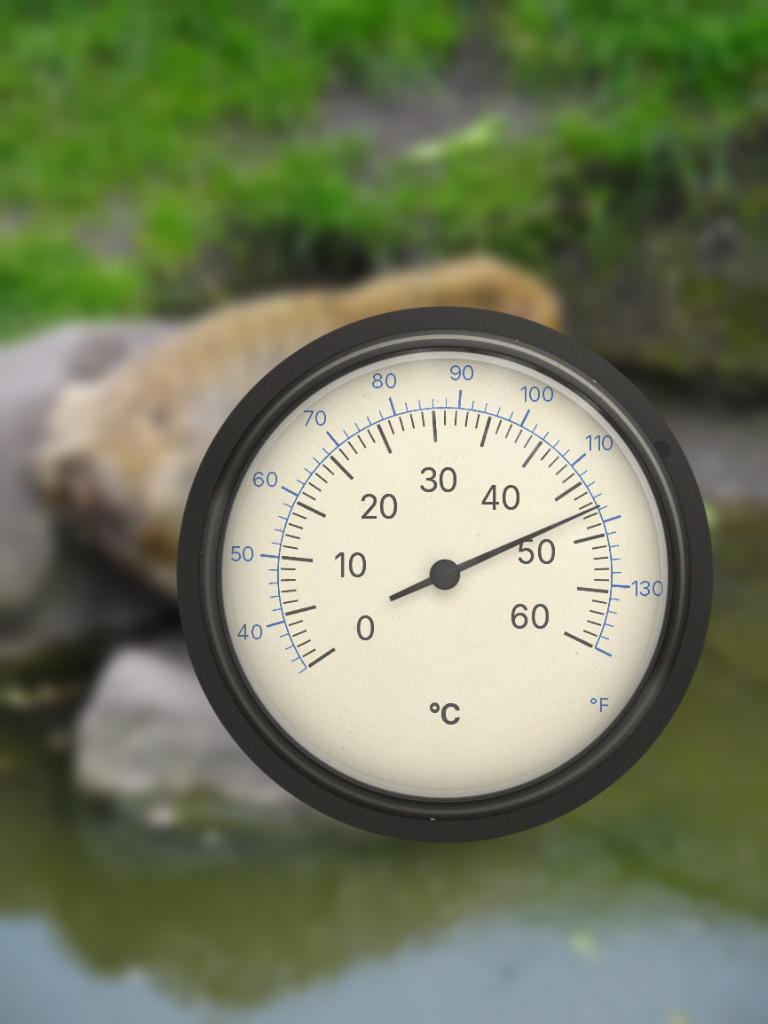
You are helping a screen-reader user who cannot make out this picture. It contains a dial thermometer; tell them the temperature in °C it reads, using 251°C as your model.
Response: 47.5°C
